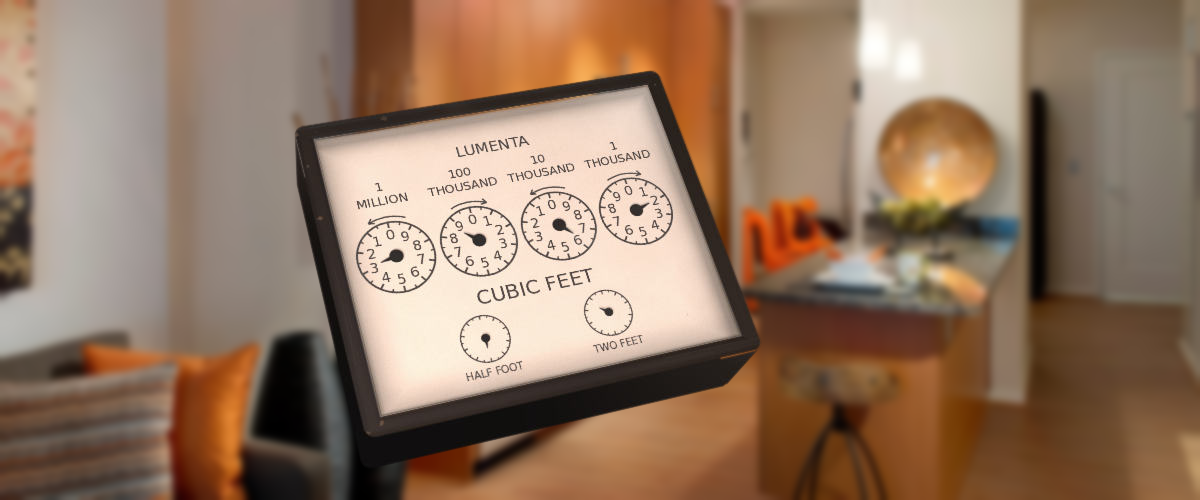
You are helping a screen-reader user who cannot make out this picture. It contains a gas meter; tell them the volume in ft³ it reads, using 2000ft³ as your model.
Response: 286200ft³
